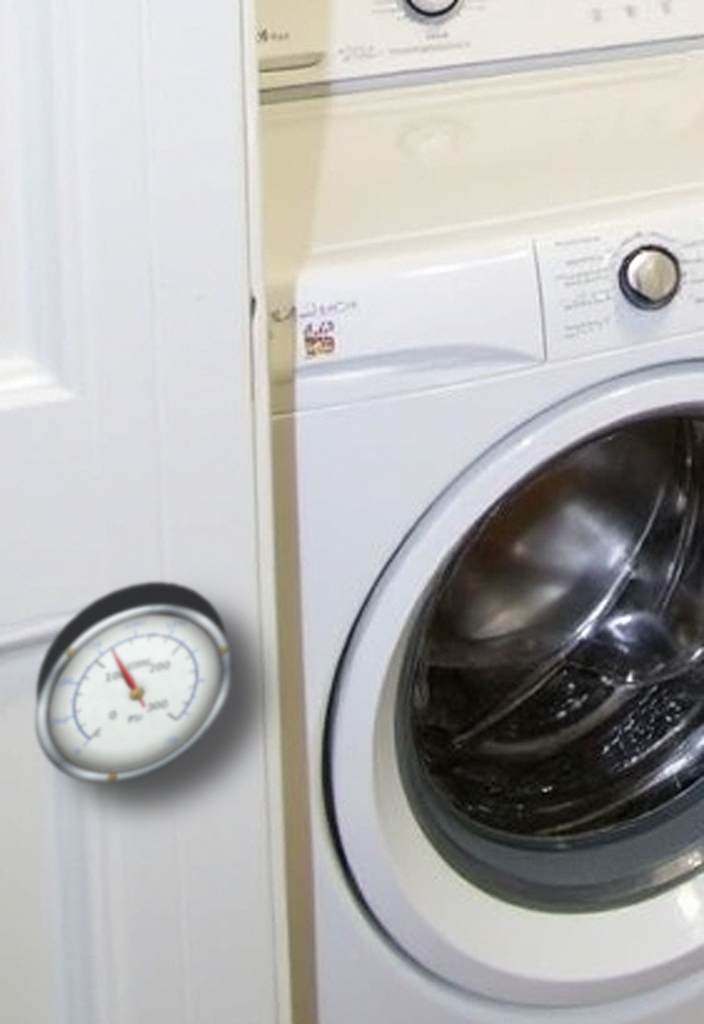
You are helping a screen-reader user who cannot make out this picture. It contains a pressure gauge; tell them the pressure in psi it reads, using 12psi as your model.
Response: 120psi
